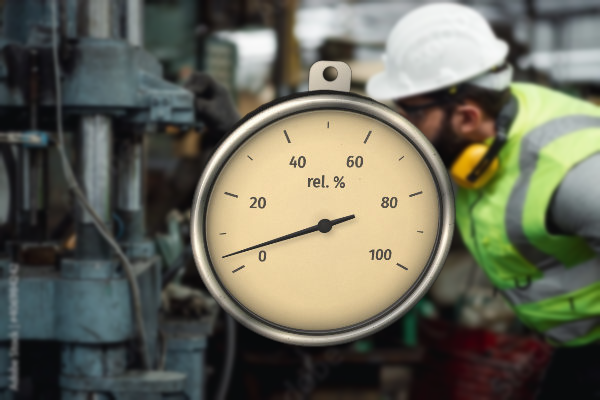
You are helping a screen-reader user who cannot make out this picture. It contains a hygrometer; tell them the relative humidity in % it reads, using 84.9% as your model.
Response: 5%
